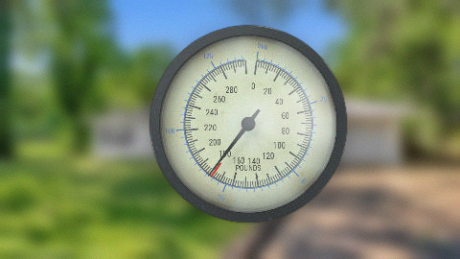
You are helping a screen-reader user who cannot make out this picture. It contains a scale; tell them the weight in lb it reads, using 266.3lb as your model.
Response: 180lb
